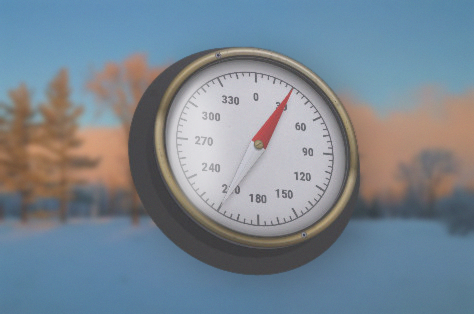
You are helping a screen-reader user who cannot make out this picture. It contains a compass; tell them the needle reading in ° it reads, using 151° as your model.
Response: 30°
